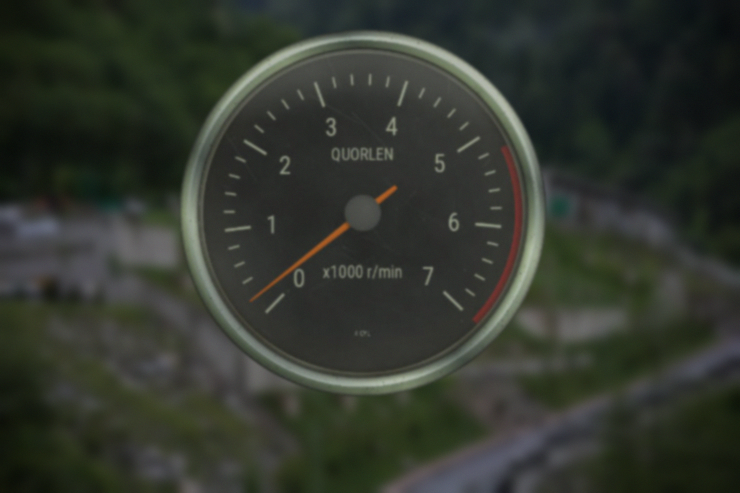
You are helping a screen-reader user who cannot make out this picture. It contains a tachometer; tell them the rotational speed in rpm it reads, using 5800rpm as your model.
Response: 200rpm
